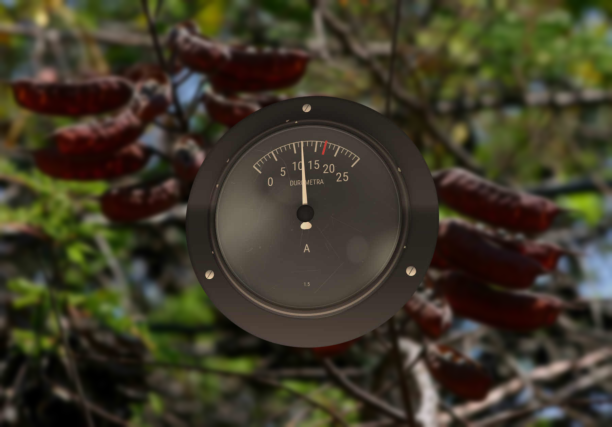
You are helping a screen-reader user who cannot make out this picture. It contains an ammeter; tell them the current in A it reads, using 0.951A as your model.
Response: 12A
